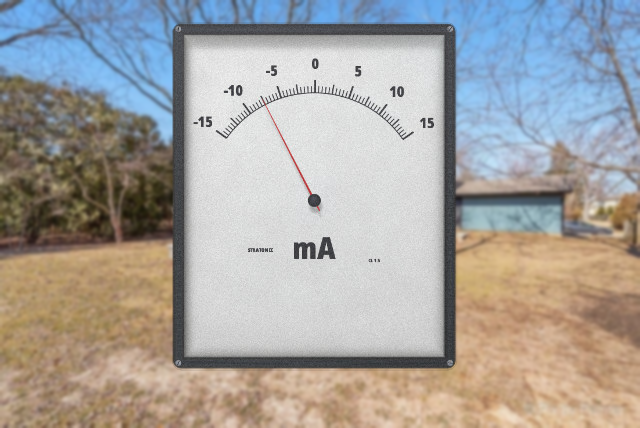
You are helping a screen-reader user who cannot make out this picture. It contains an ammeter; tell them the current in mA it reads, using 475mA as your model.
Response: -7.5mA
